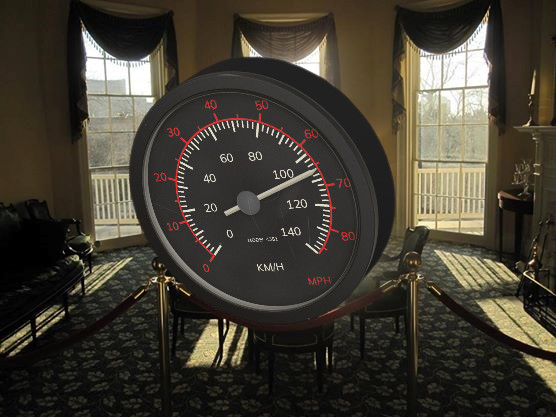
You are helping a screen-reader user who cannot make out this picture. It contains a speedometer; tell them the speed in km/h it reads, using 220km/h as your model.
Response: 106km/h
